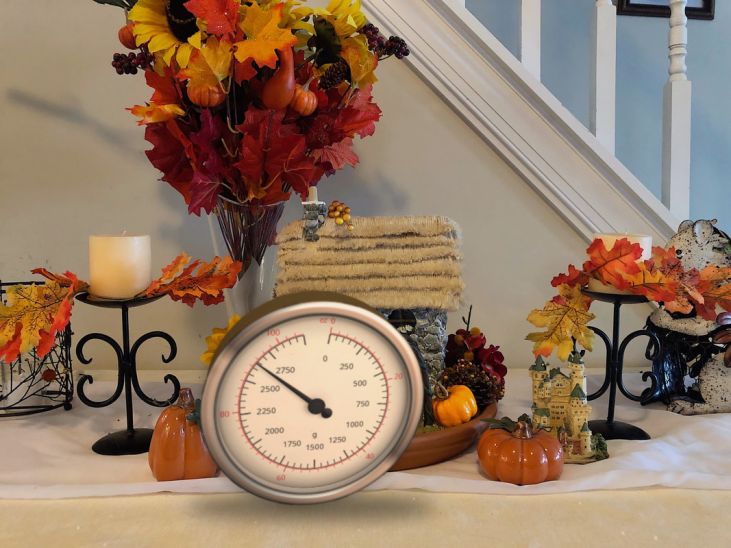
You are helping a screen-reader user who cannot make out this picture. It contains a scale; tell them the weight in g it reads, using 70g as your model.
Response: 2650g
